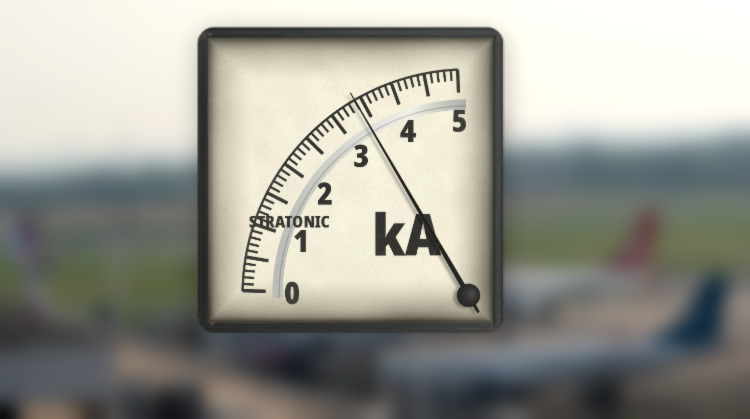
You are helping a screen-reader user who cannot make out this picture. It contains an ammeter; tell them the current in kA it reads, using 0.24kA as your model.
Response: 3.4kA
